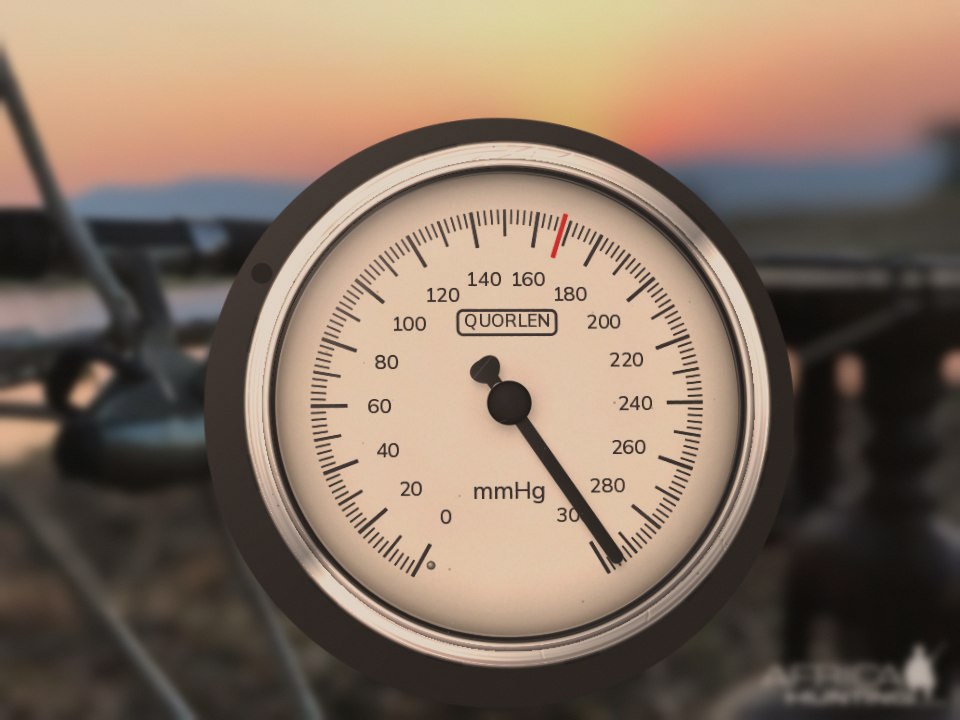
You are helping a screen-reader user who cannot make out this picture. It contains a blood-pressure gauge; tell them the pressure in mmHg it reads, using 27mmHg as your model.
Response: 296mmHg
